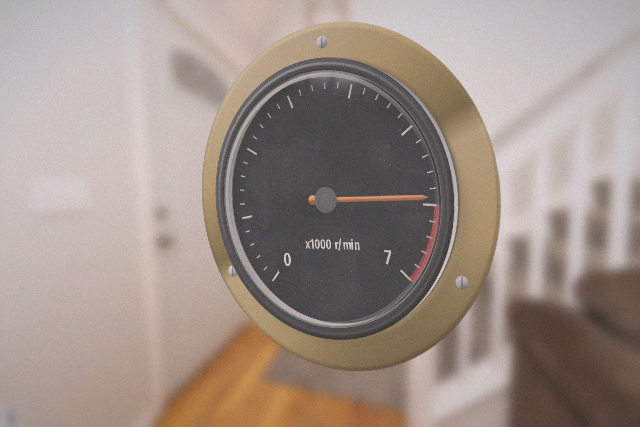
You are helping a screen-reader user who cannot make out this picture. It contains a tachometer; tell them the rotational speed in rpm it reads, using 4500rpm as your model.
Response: 5900rpm
